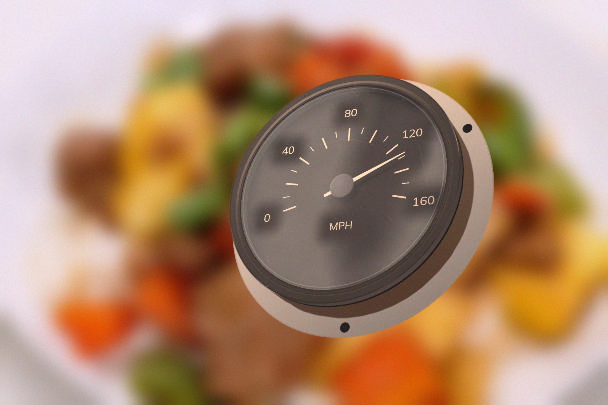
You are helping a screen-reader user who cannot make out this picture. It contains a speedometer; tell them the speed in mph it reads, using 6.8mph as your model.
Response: 130mph
